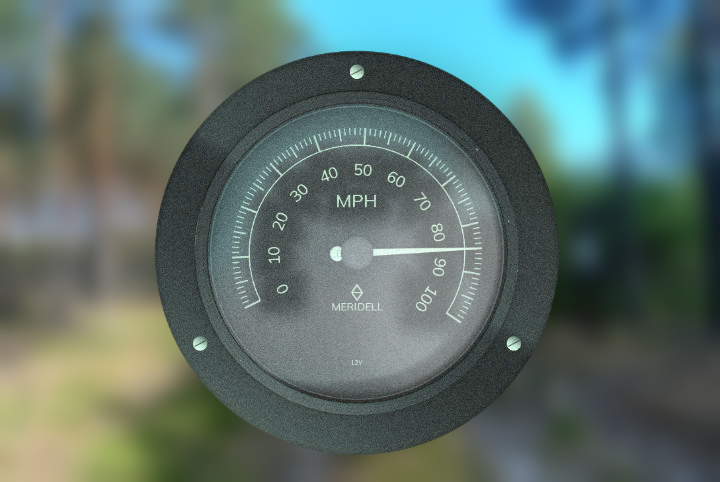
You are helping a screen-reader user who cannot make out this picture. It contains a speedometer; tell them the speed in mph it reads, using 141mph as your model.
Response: 85mph
